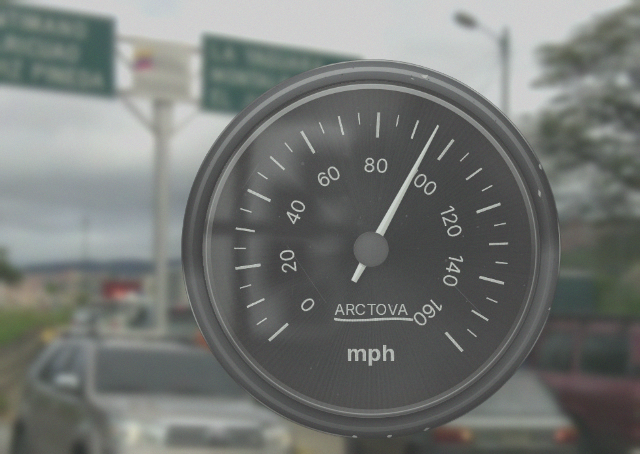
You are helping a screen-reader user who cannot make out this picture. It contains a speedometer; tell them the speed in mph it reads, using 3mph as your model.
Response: 95mph
